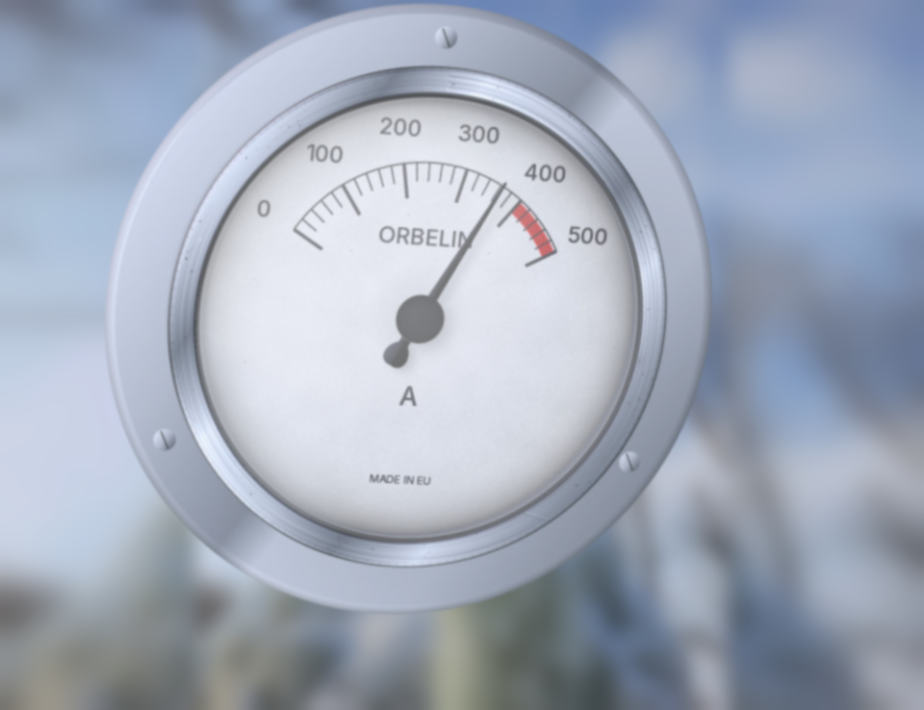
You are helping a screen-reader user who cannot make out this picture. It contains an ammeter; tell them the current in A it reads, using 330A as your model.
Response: 360A
